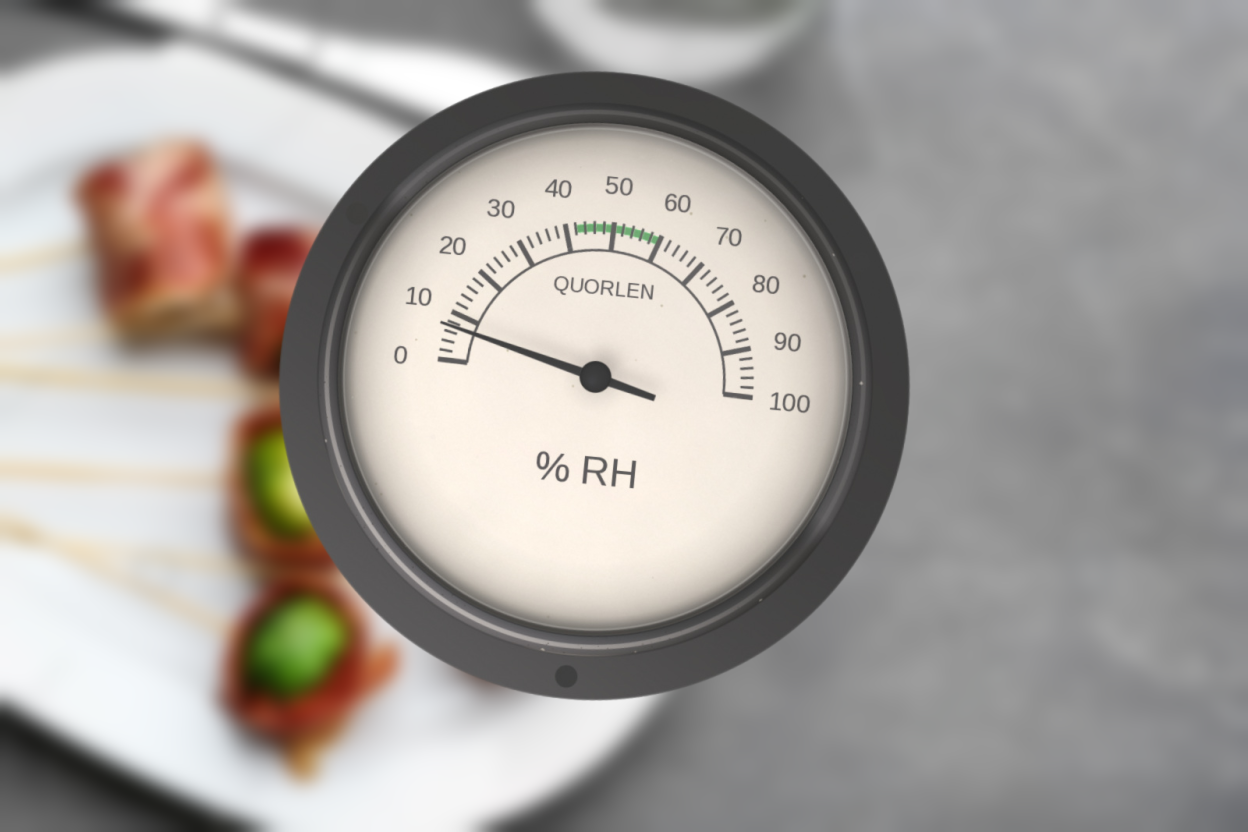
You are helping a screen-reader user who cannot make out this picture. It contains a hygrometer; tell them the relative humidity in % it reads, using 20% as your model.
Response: 7%
